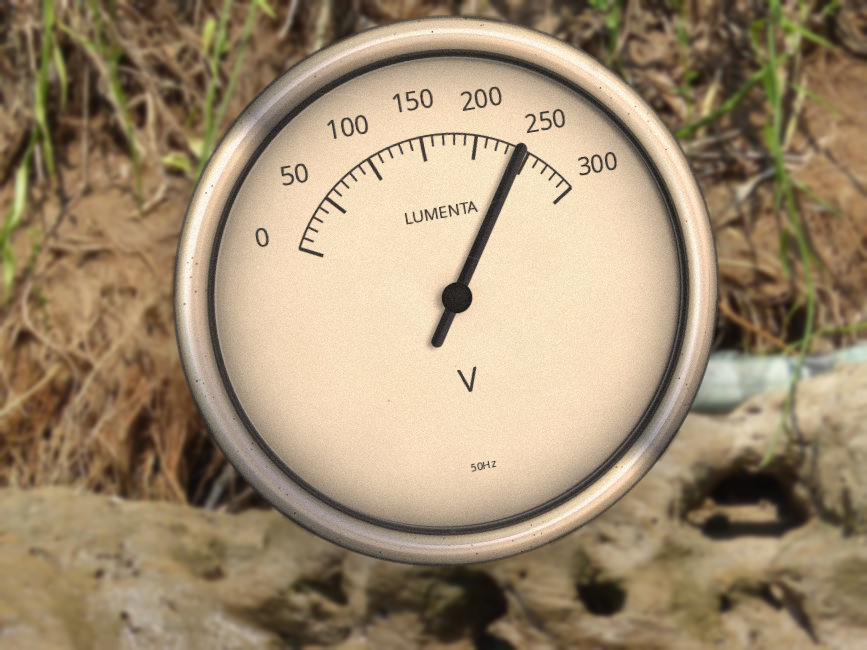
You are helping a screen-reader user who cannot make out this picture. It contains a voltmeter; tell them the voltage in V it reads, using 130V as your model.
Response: 240V
